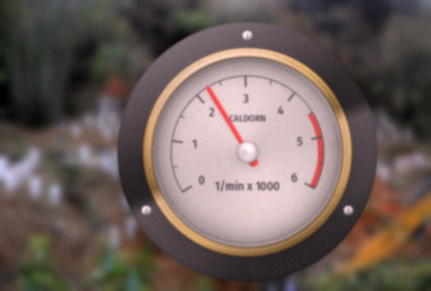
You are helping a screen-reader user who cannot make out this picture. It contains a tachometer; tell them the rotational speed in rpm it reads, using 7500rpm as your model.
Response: 2250rpm
